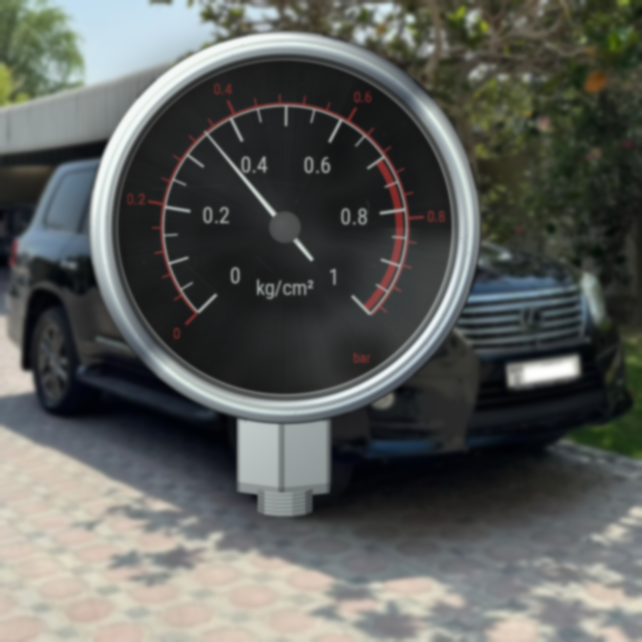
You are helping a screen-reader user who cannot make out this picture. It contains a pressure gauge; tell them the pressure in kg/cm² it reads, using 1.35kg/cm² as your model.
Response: 0.35kg/cm²
